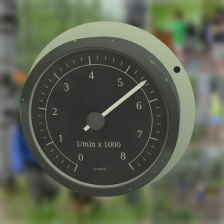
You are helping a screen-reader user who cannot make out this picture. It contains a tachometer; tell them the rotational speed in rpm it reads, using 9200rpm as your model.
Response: 5500rpm
